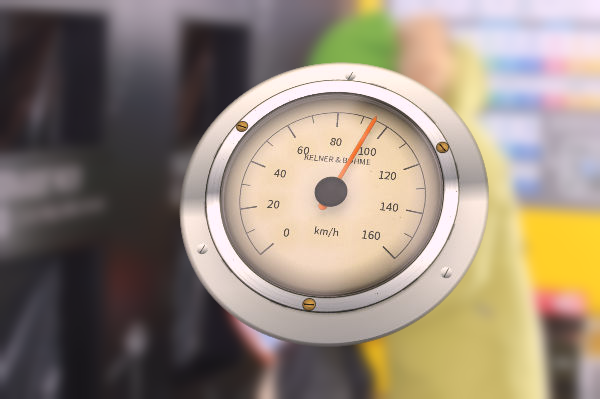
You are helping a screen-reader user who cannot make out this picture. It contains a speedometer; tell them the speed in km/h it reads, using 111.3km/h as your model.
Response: 95km/h
